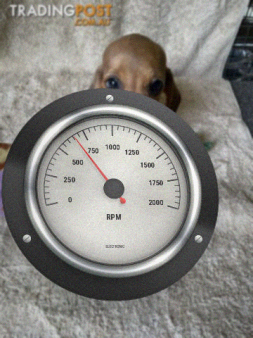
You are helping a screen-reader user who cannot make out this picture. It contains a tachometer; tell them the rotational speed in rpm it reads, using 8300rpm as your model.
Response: 650rpm
